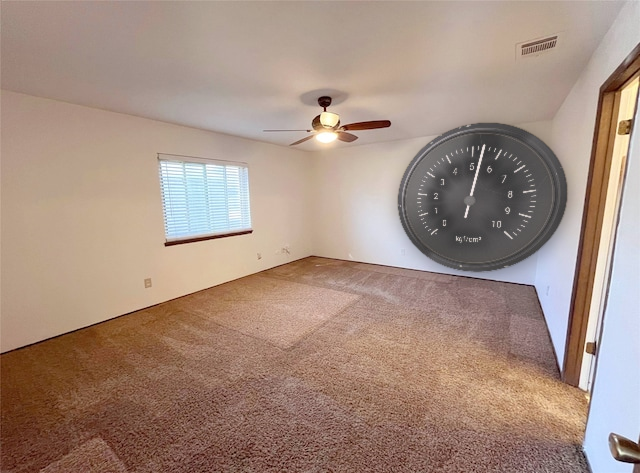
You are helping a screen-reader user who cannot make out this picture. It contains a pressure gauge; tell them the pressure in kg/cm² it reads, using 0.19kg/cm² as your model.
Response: 5.4kg/cm²
